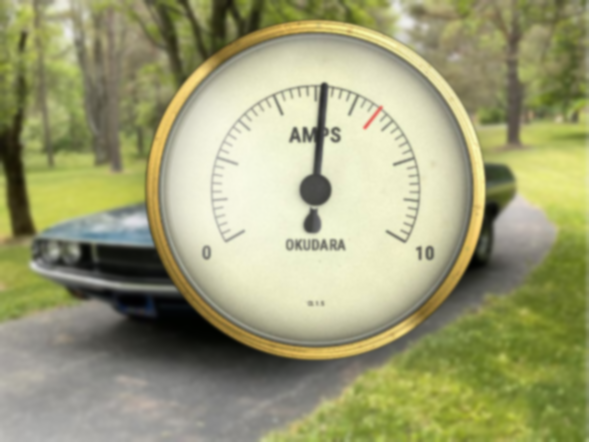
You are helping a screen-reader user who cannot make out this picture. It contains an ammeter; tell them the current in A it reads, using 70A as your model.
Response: 5.2A
